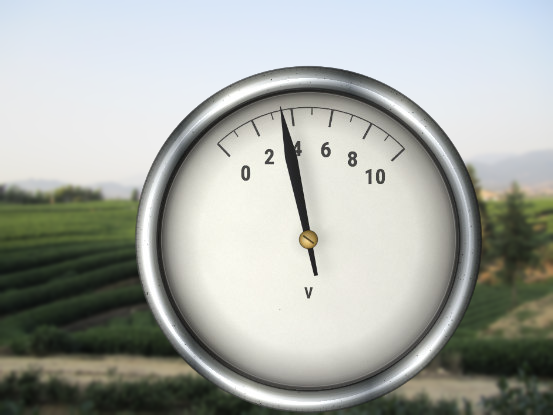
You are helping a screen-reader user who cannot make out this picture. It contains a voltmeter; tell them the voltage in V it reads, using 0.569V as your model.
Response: 3.5V
